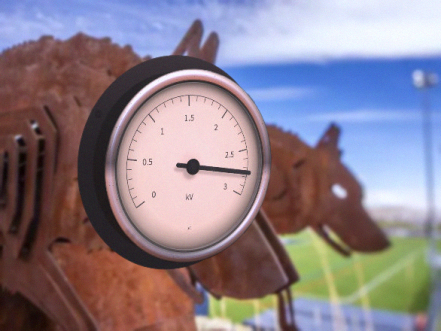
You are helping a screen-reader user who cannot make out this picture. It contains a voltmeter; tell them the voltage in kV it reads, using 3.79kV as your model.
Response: 2.75kV
